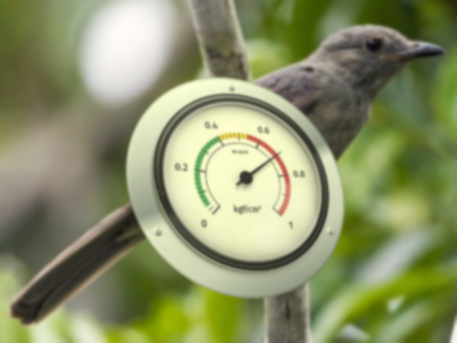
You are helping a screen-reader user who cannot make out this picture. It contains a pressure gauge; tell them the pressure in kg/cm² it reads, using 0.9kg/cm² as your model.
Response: 0.7kg/cm²
